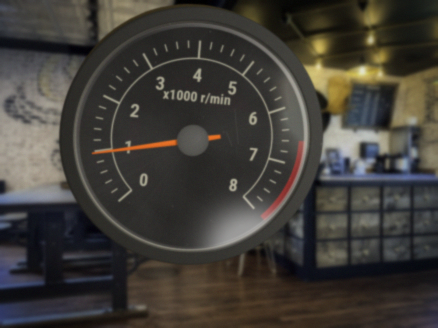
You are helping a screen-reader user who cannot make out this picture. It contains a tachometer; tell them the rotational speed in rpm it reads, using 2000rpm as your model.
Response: 1000rpm
